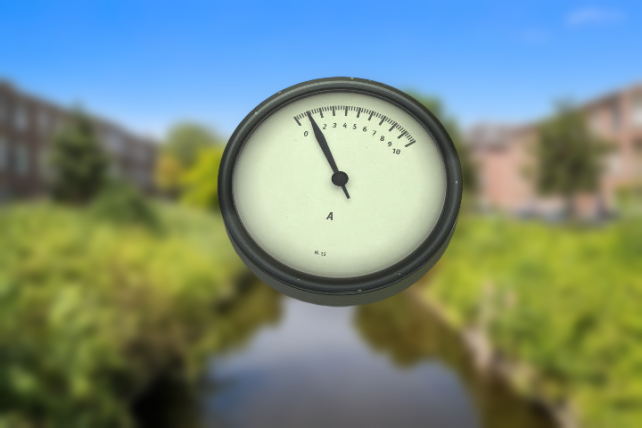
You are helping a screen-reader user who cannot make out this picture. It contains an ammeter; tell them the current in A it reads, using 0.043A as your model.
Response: 1A
